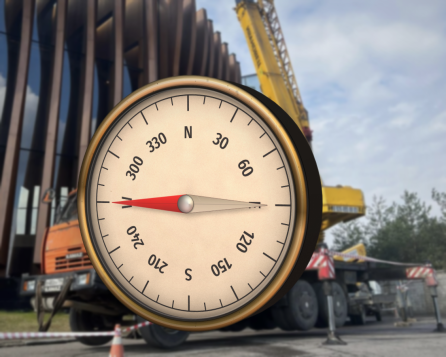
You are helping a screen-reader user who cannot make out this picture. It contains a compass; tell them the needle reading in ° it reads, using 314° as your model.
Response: 270°
